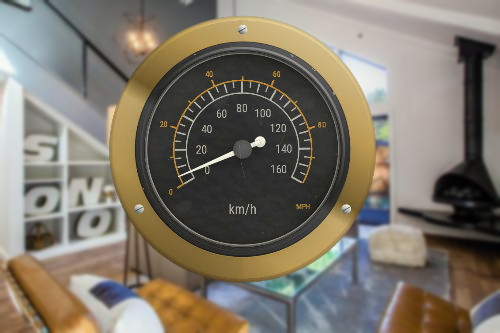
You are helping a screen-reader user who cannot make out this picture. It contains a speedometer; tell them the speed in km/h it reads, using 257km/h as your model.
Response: 5km/h
